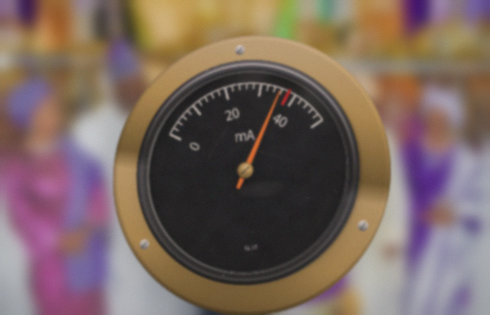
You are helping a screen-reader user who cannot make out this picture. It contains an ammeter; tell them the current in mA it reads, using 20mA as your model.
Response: 36mA
